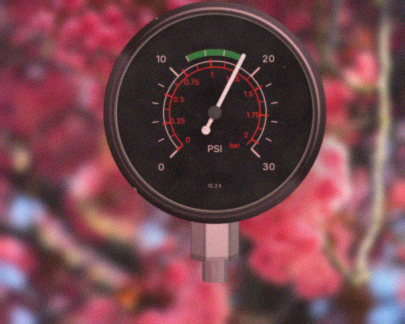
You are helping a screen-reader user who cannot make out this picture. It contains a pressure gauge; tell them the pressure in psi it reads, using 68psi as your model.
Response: 18psi
